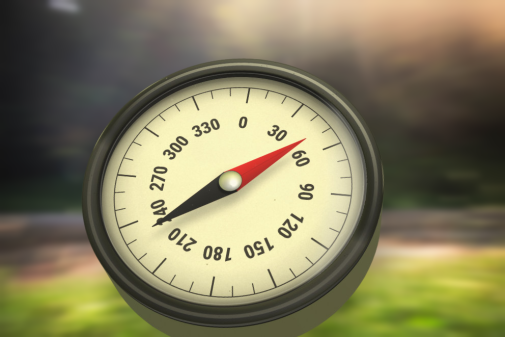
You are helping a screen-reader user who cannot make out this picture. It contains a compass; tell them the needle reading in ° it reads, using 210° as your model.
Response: 50°
